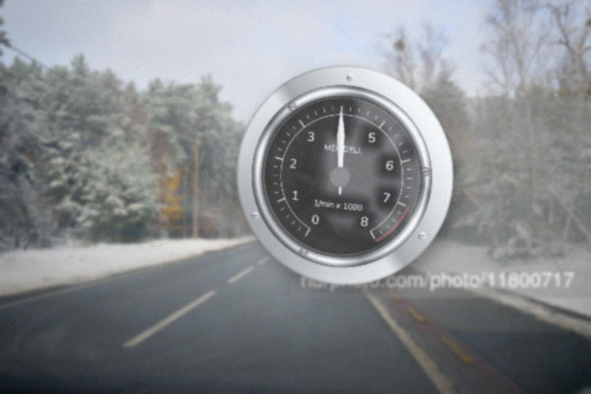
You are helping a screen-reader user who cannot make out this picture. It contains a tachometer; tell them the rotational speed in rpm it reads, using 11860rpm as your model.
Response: 4000rpm
